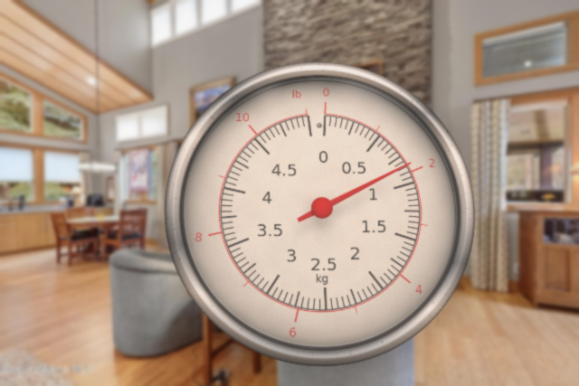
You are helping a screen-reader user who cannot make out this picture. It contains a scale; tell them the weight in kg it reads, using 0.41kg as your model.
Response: 0.85kg
